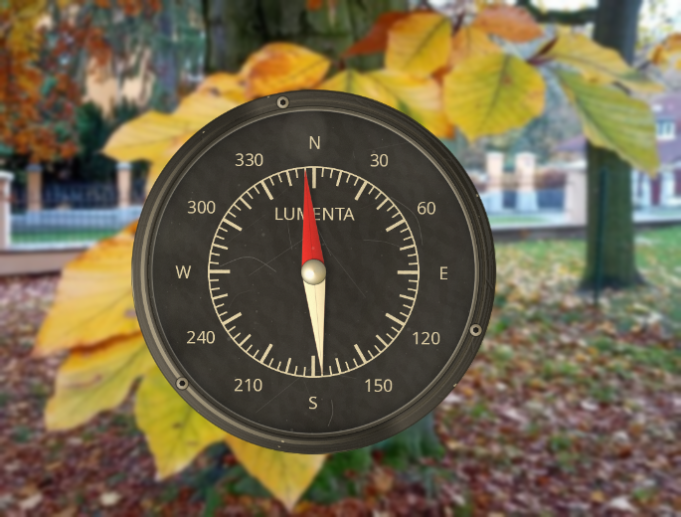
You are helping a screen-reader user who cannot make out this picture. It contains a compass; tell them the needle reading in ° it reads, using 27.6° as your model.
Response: 355°
